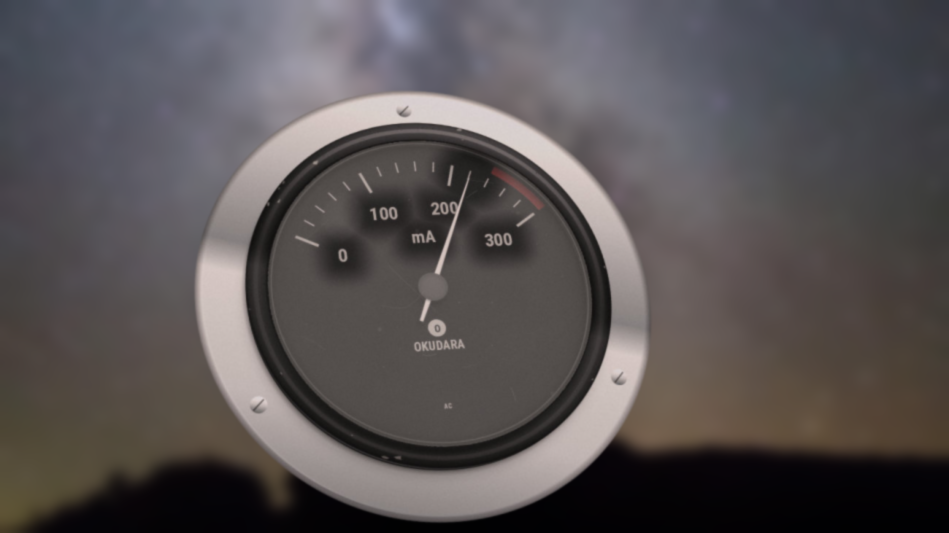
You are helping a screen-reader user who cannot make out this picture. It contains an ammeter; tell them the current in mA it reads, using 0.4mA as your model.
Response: 220mA
